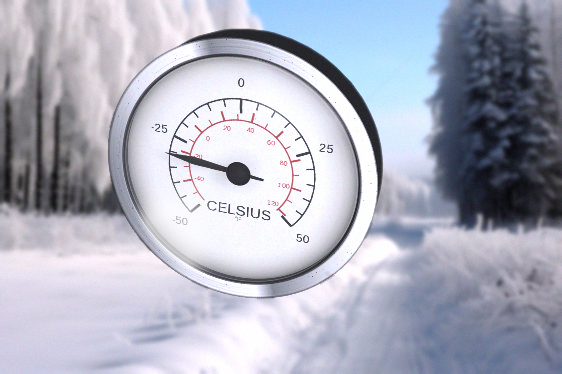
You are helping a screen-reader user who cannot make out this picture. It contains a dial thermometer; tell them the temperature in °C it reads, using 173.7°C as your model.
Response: -30°C
